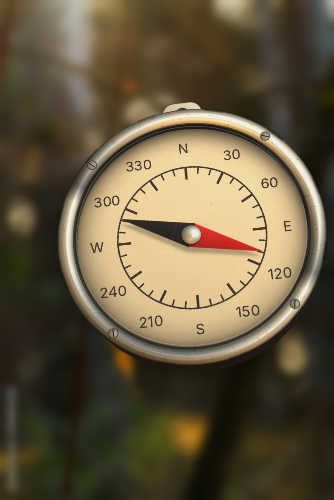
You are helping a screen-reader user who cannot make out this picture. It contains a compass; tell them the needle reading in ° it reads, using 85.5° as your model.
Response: 110°
